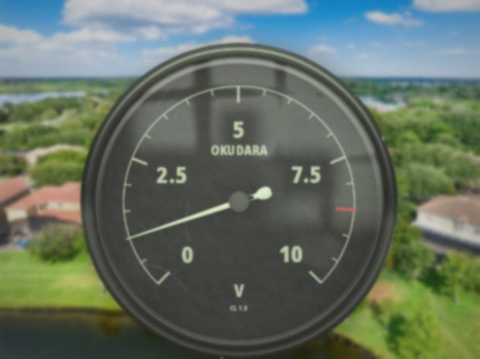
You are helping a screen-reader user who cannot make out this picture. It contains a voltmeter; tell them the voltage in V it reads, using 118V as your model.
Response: 1V
